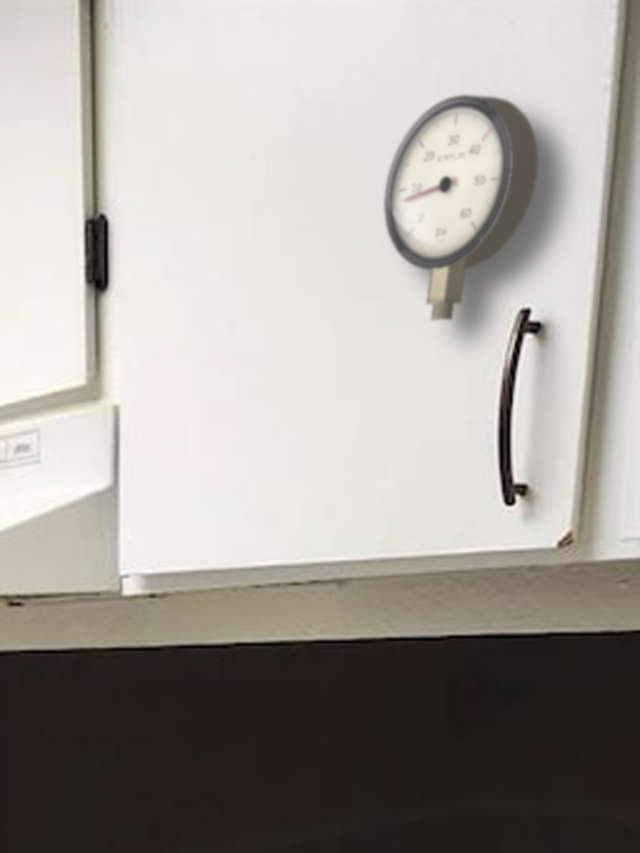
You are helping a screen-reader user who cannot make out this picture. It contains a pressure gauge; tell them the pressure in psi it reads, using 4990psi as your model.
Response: 7.5psi
